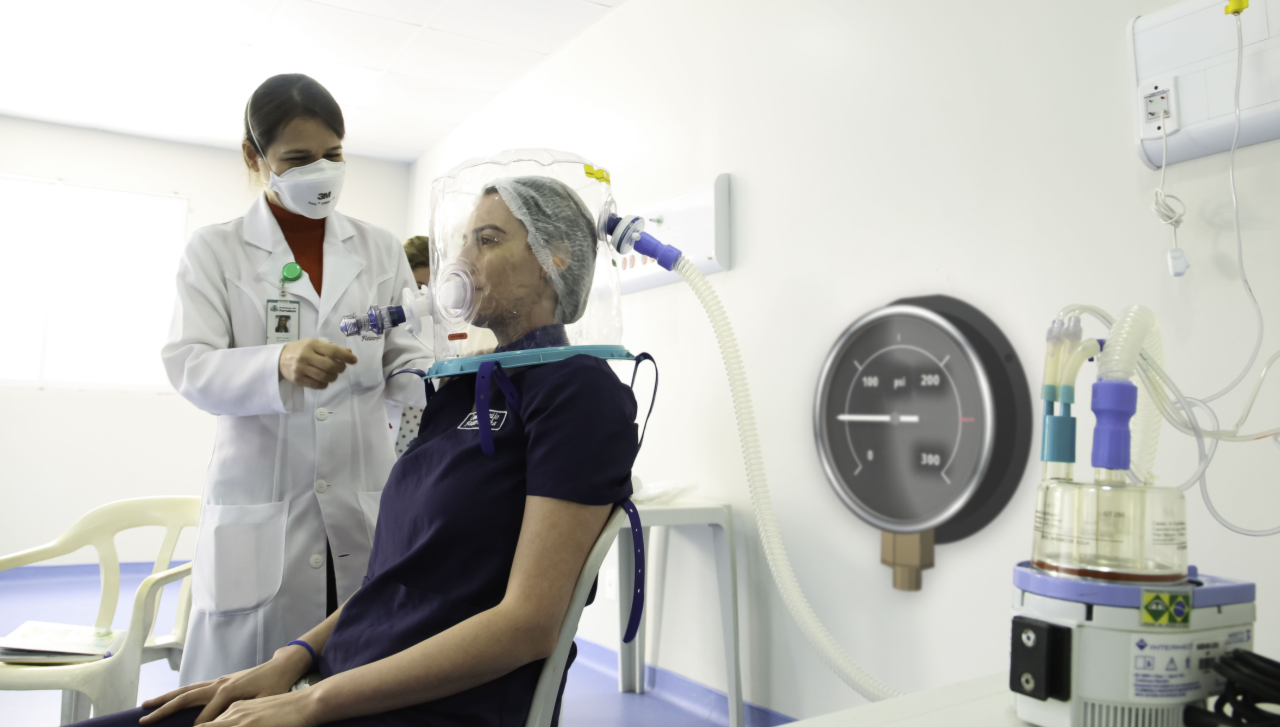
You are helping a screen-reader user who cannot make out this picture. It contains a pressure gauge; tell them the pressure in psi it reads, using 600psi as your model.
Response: 50psi
